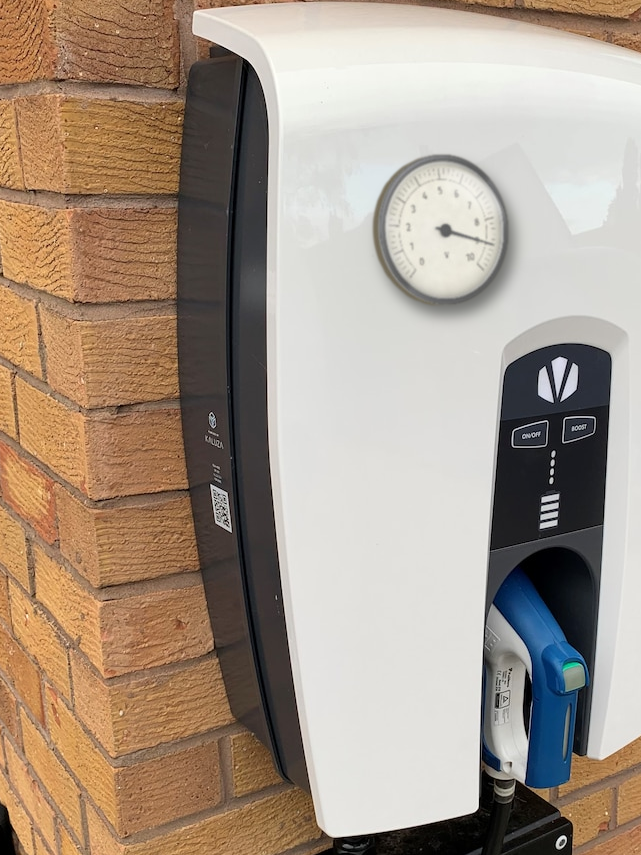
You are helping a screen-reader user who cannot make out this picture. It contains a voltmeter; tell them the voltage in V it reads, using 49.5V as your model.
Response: 9V
